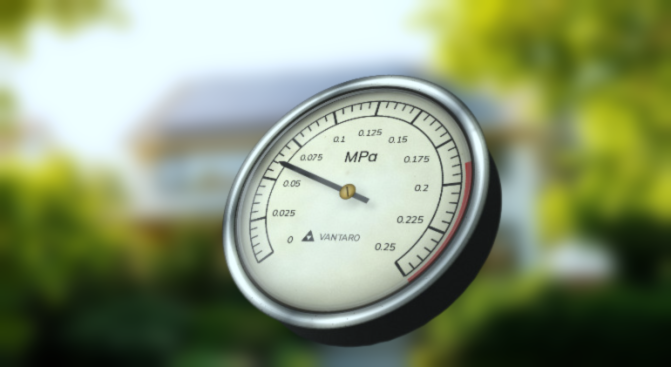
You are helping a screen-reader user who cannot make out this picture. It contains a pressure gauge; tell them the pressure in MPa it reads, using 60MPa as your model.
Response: 0.06MPa
